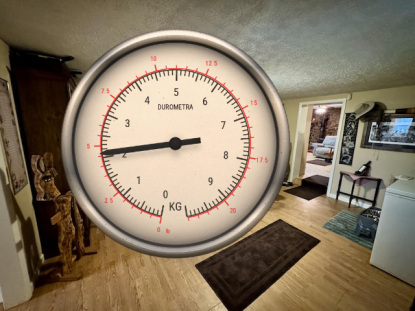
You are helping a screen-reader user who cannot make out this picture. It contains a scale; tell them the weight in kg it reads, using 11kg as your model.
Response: 2.1kg
